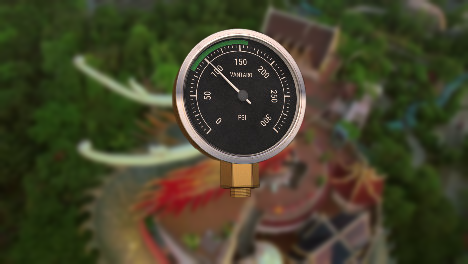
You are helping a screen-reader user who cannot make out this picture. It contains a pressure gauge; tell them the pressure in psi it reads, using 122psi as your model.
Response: 100psi
